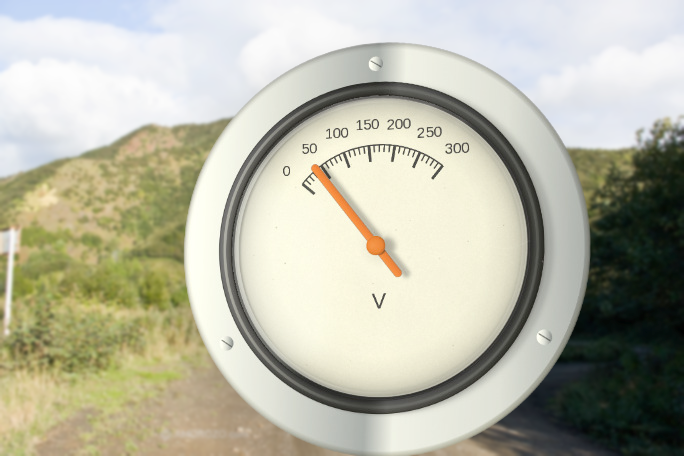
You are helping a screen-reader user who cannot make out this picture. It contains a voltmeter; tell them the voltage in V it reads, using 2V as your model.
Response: 40V
